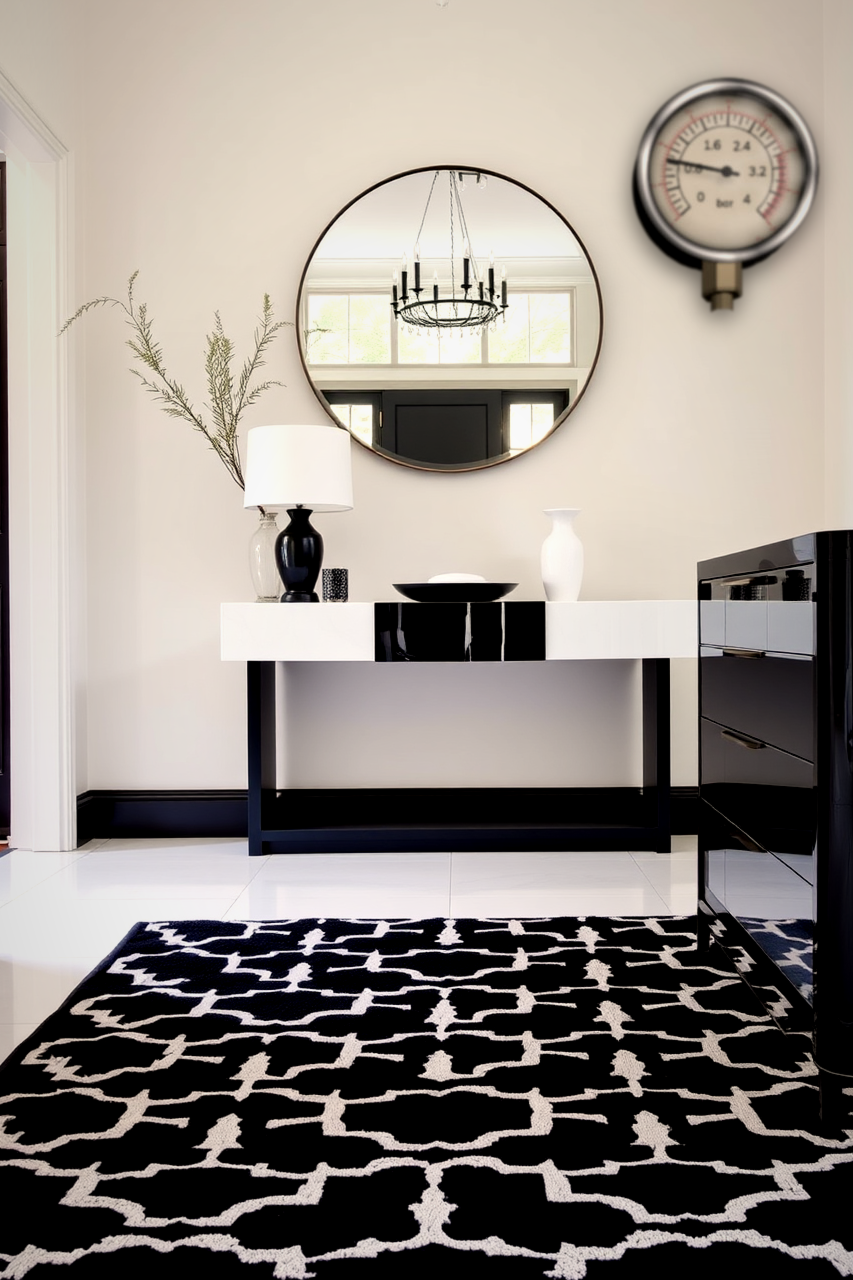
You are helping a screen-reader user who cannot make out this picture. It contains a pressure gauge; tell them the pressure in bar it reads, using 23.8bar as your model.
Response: 0.8bar
